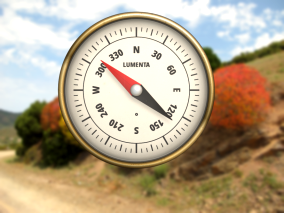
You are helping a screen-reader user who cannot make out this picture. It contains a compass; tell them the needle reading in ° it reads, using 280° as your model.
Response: 310°
